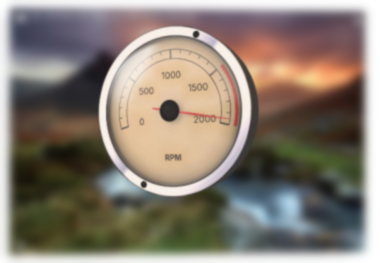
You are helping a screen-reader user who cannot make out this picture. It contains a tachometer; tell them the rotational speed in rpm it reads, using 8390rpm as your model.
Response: 1950rpm
